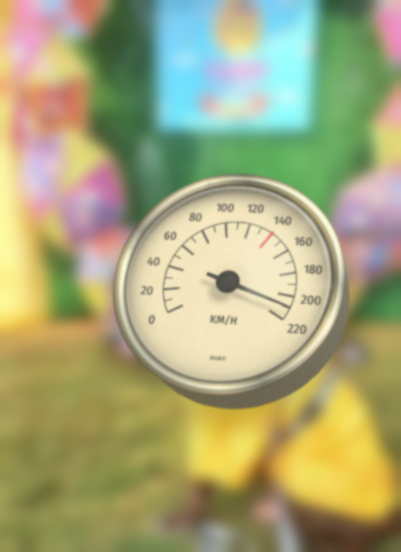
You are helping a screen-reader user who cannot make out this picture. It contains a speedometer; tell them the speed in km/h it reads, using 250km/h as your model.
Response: 210km/h
